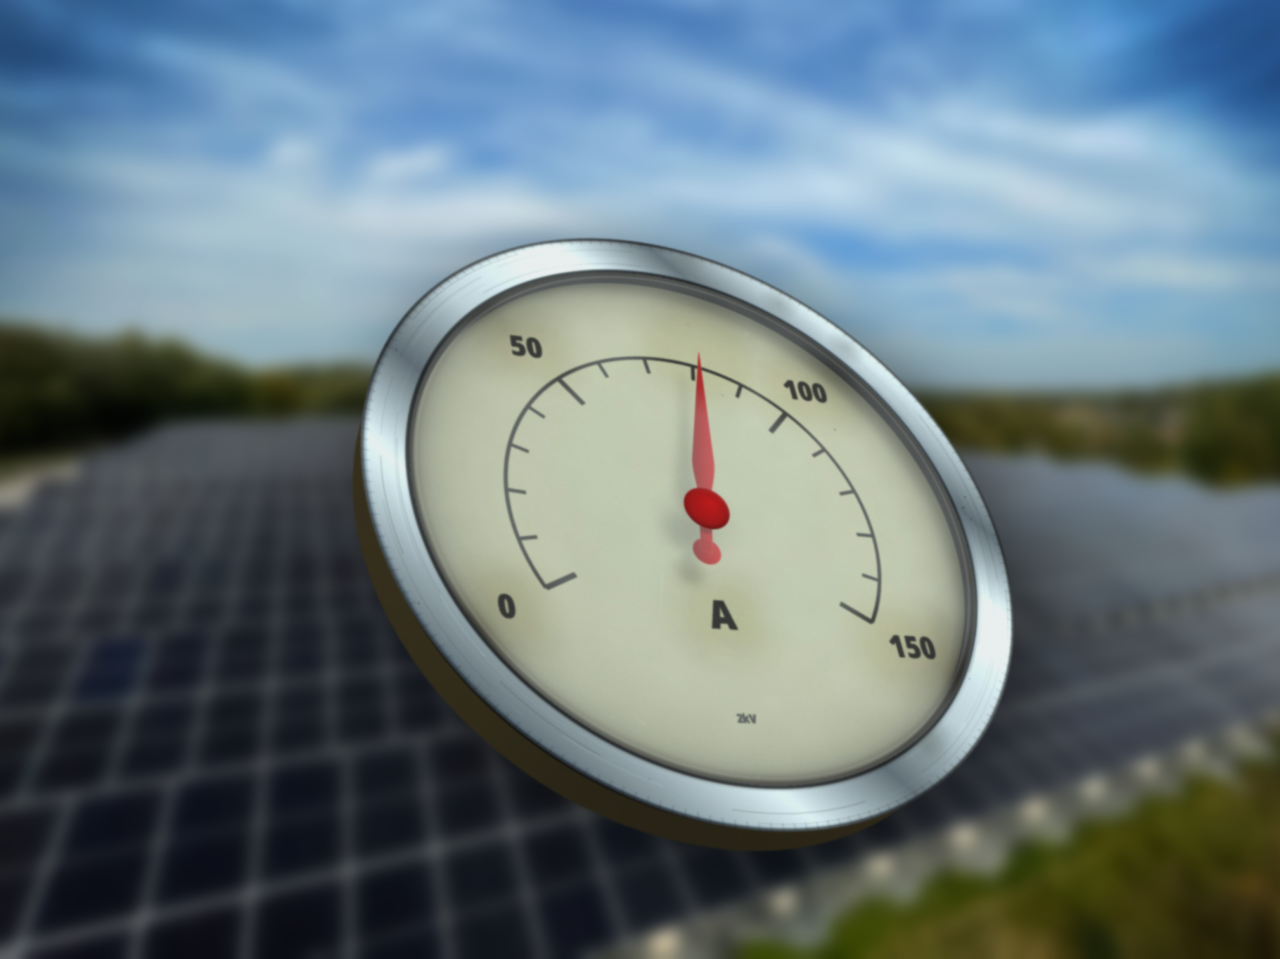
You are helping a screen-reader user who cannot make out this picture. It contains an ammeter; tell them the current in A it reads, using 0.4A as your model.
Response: 80A
